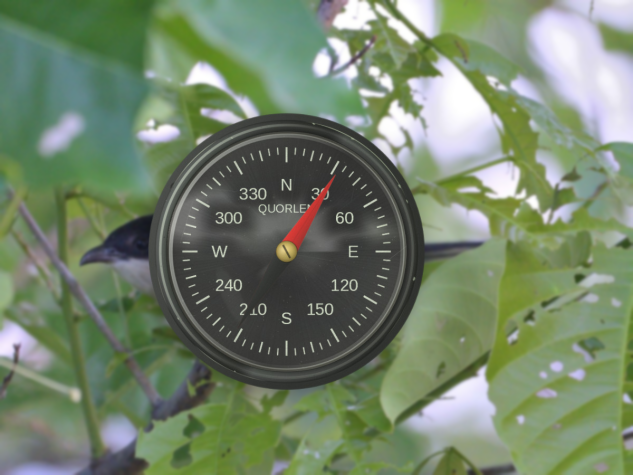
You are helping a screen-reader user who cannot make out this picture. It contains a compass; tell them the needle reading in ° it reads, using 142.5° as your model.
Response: 32.5°
